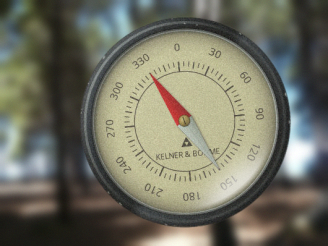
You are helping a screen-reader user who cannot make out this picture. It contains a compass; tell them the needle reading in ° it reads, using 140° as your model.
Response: 330°
